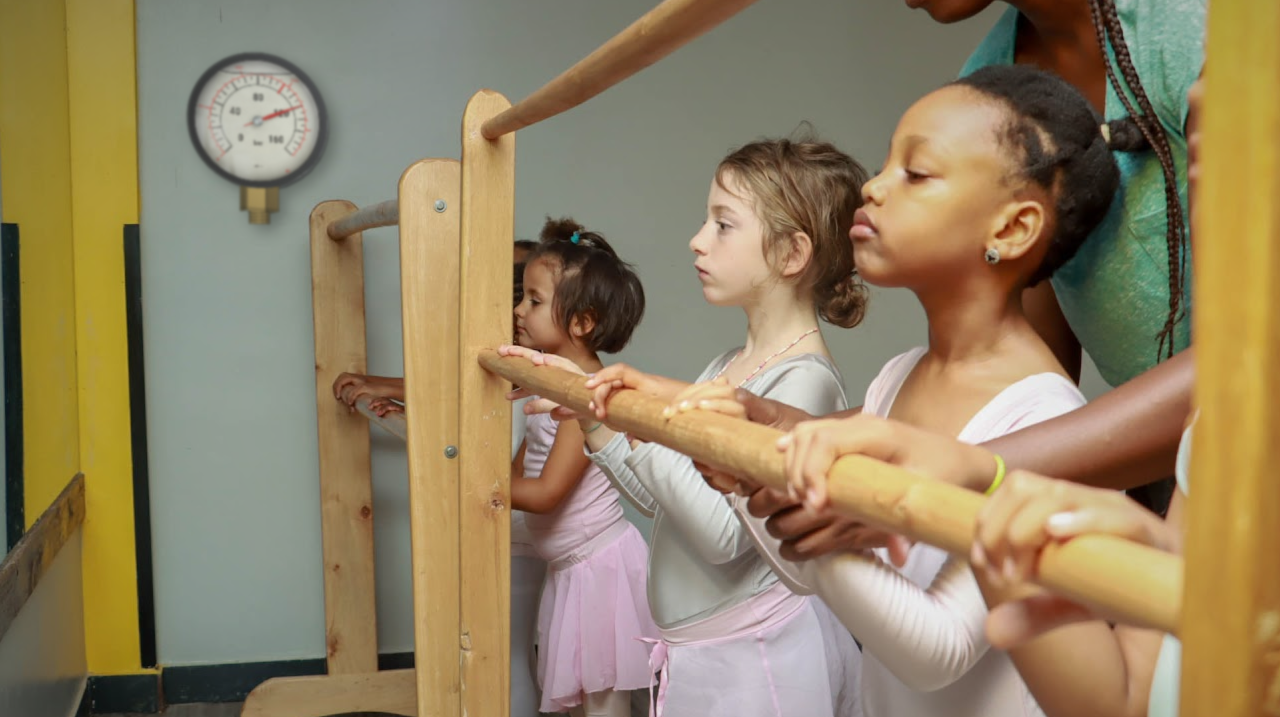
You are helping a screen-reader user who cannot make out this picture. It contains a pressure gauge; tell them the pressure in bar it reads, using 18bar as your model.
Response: 120bar
